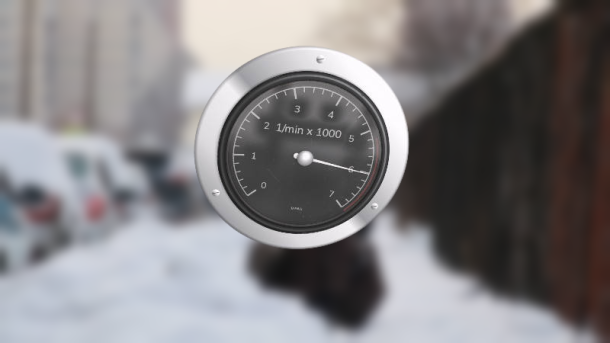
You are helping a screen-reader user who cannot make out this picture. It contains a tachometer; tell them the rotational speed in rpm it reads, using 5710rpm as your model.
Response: 6000rpm
